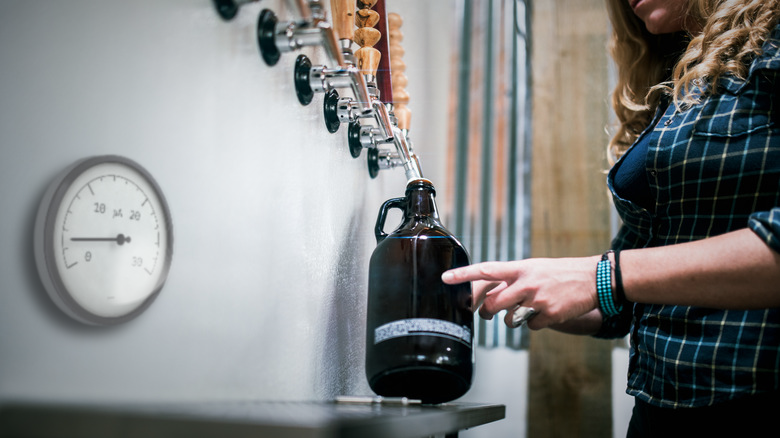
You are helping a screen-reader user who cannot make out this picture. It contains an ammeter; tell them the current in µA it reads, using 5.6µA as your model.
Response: 3µA
